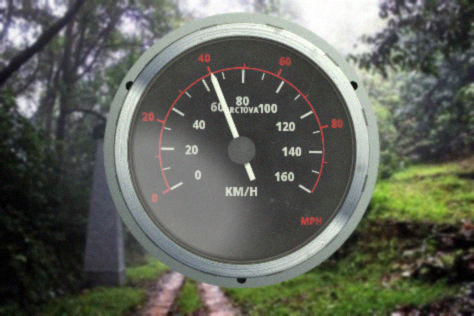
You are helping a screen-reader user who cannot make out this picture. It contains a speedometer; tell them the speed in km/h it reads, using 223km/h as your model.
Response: 65km/h
